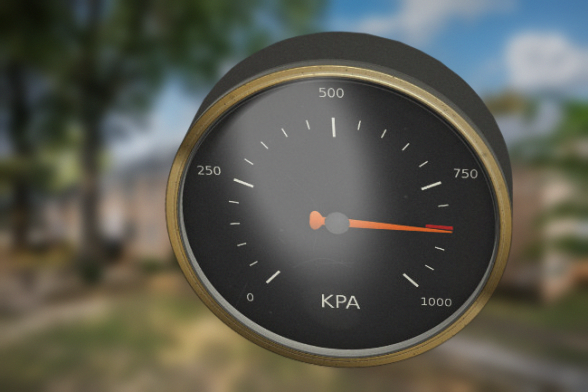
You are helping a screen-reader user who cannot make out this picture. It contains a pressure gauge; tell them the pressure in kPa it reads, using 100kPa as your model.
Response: 850kPa
